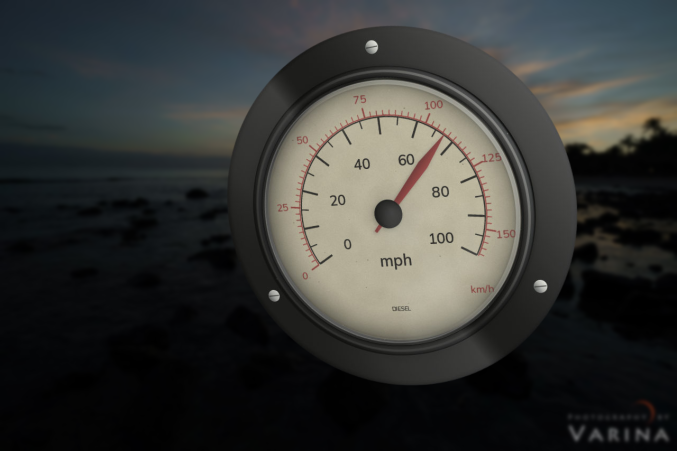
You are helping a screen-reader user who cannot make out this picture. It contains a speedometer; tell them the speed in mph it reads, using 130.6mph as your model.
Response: 67.5mph
